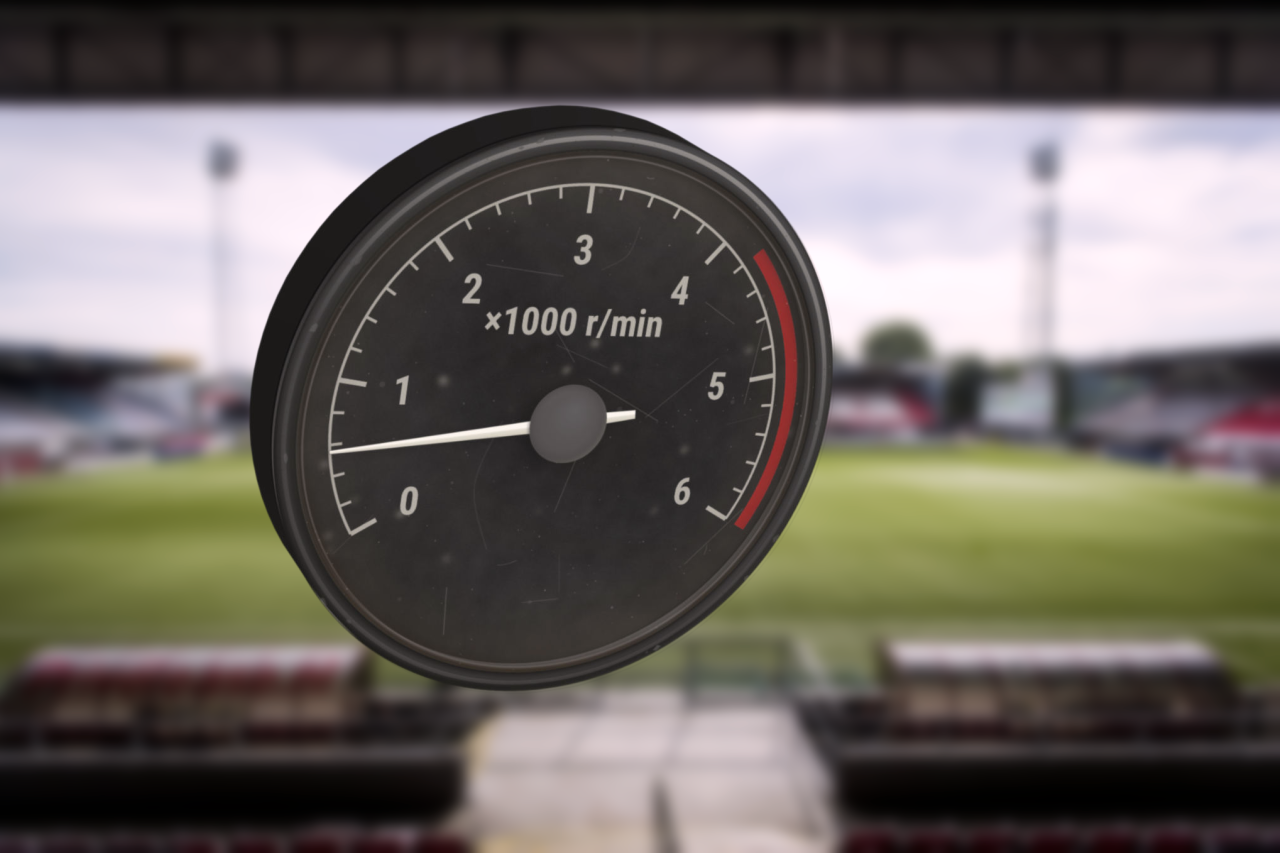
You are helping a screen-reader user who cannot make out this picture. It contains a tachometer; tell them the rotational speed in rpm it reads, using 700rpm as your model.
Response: 600rpm
